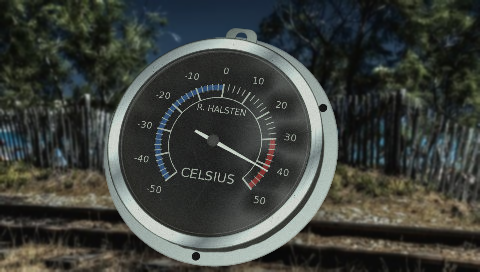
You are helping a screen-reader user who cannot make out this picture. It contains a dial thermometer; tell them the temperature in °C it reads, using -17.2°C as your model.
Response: 42°C
